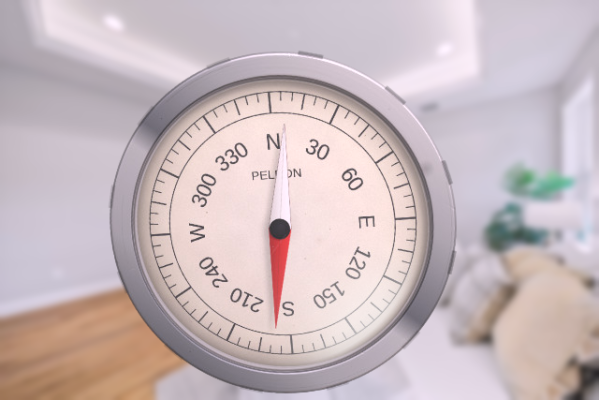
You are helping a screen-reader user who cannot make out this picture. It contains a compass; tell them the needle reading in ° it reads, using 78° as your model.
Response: 187.5°
